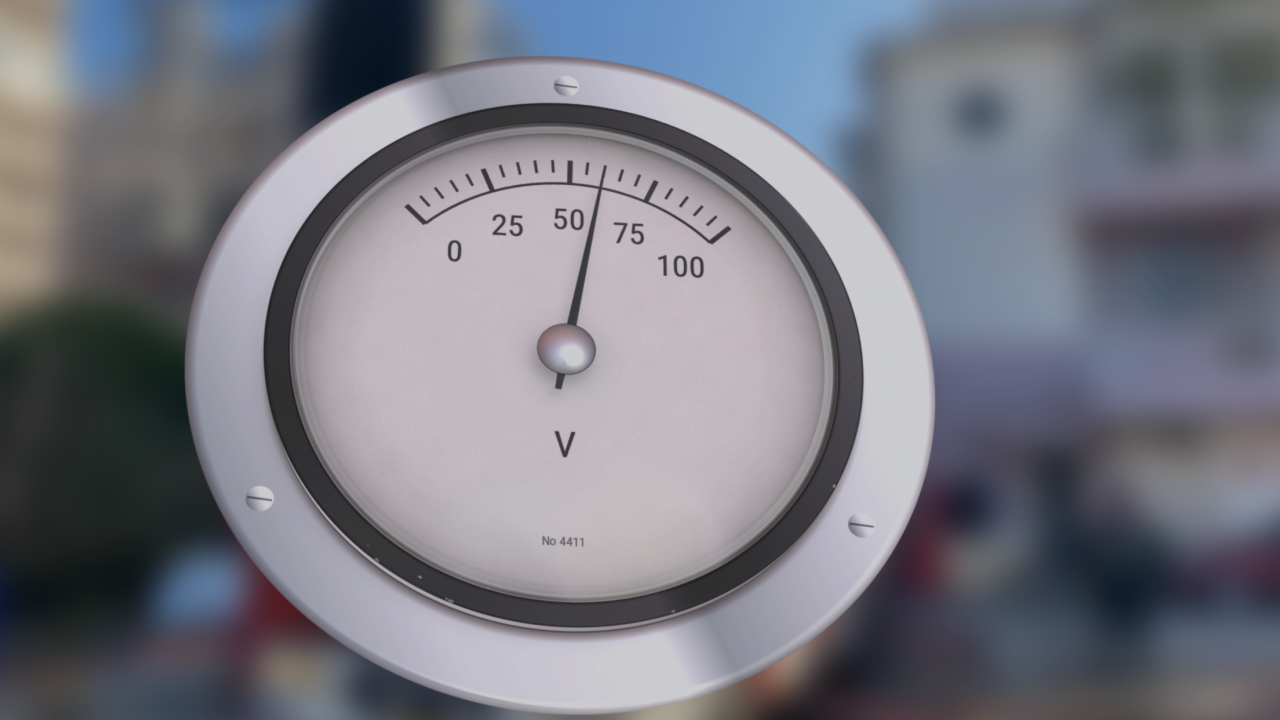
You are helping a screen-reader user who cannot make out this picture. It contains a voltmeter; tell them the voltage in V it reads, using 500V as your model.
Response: 60V
